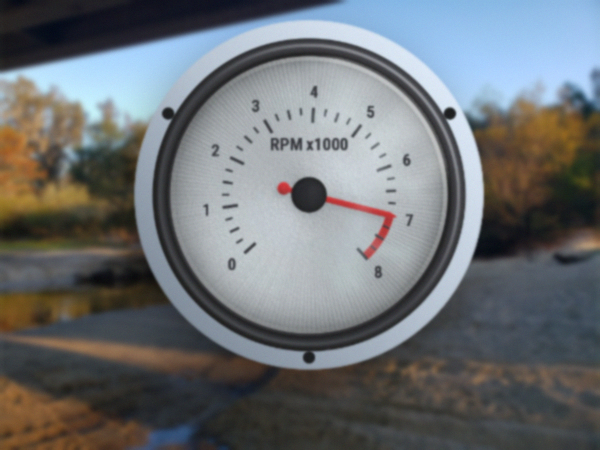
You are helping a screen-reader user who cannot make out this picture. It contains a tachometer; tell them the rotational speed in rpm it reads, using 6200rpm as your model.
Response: 7000rpm
